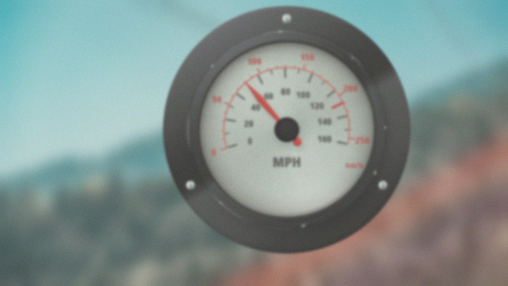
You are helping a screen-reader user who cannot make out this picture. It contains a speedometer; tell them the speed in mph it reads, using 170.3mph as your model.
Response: 50mph
